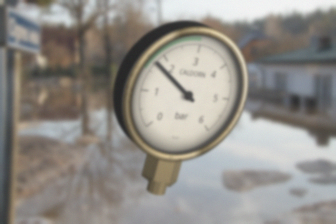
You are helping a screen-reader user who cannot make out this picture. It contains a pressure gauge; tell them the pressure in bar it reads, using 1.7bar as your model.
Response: 1.75bar
